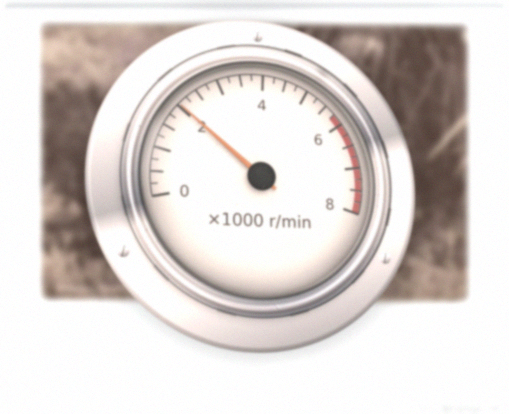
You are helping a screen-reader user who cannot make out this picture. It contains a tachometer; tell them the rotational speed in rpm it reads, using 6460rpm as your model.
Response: 2000rpm
